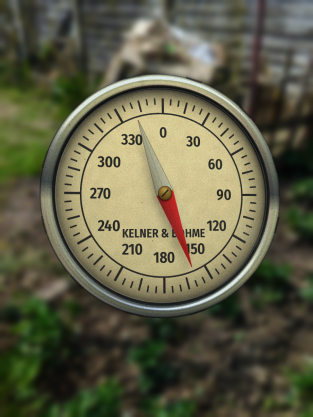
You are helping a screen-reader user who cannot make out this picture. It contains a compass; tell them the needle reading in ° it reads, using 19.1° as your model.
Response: 160°
